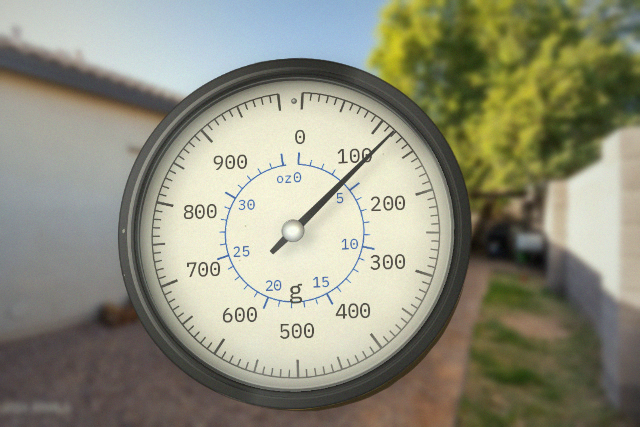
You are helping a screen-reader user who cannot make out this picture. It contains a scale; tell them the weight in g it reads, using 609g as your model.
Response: 120g
